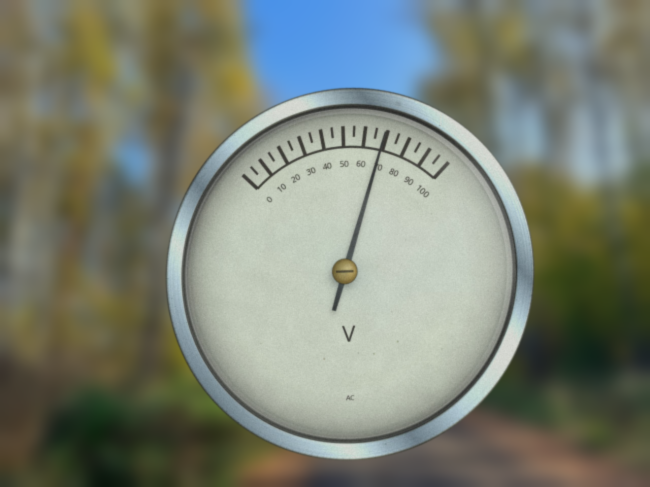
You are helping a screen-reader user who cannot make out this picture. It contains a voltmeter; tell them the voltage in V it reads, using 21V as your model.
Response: 70V
